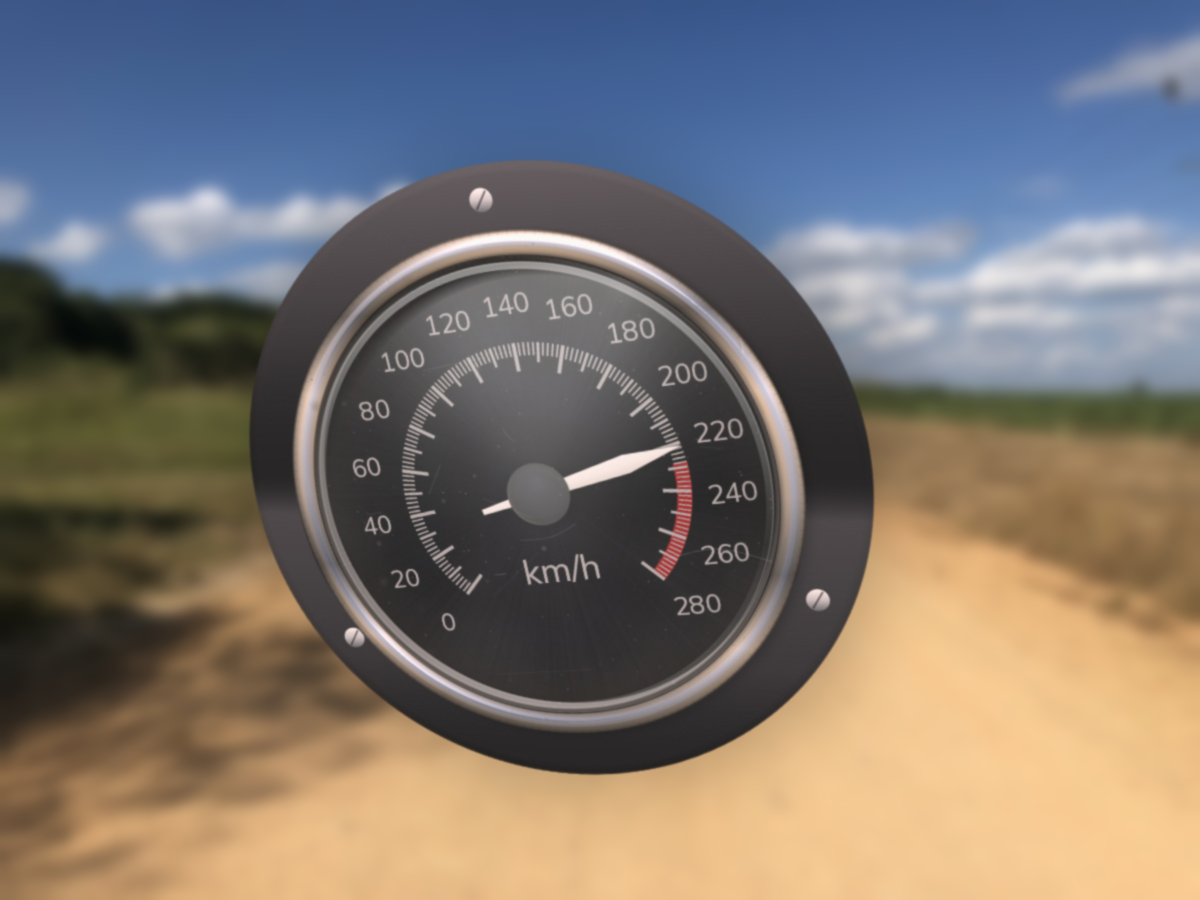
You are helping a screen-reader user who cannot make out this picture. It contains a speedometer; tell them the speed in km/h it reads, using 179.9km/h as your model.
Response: 220km/h
